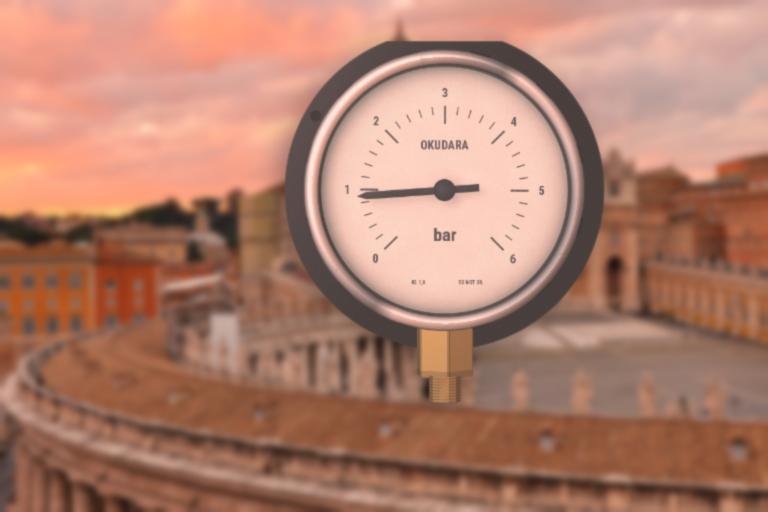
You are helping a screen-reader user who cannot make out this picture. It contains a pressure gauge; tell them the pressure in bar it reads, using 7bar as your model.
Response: 0.9bar
